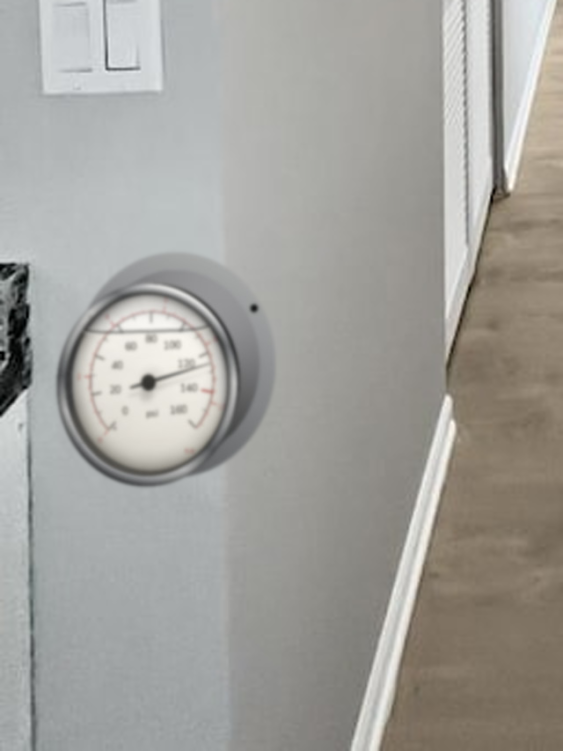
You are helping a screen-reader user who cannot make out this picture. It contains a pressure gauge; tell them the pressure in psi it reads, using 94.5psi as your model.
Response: 125psi
